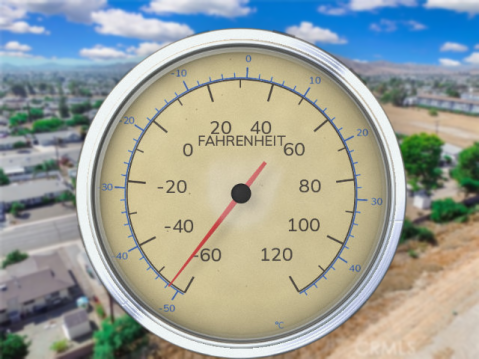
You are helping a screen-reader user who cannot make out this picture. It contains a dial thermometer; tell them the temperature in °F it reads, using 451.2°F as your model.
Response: -55°F
